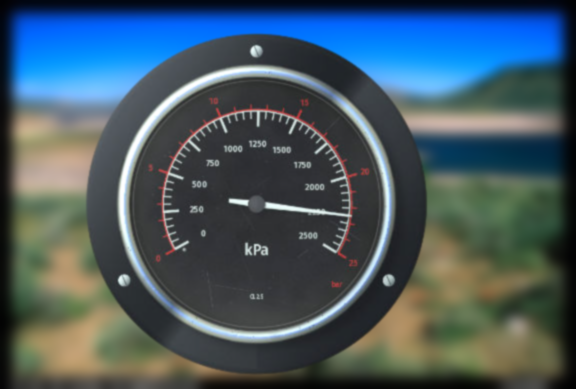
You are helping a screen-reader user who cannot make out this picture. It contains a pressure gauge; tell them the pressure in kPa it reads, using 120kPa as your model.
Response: 2250kPa
